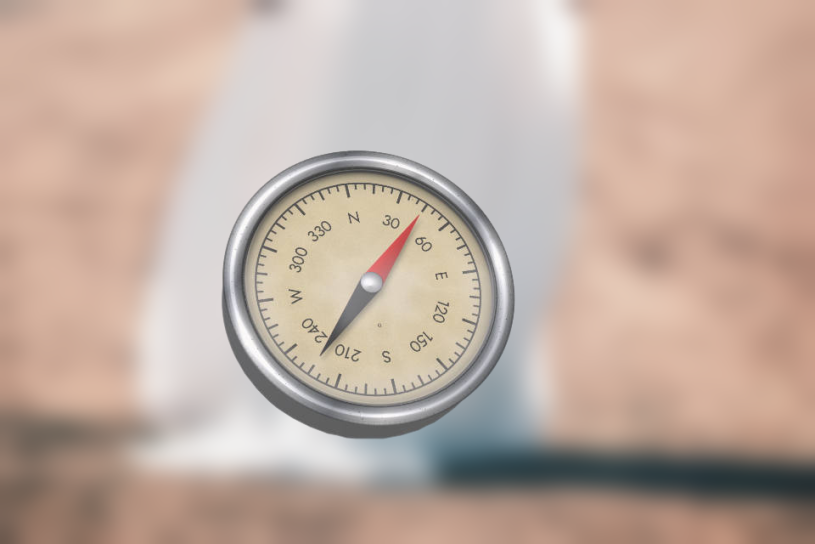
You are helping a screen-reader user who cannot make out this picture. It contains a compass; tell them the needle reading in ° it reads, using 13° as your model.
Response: 45°
